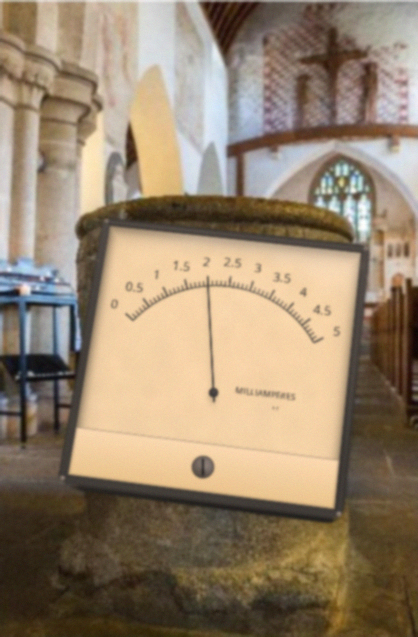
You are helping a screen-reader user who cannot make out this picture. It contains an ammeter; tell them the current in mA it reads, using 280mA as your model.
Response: 2mA
